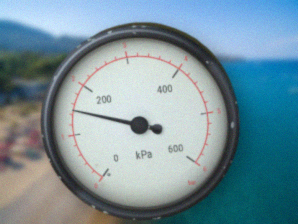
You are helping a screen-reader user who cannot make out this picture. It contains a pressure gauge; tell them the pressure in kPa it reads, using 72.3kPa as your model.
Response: 150kPa
